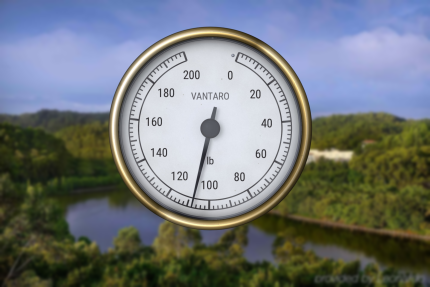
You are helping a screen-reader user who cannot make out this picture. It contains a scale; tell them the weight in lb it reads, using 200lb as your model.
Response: 108lb
